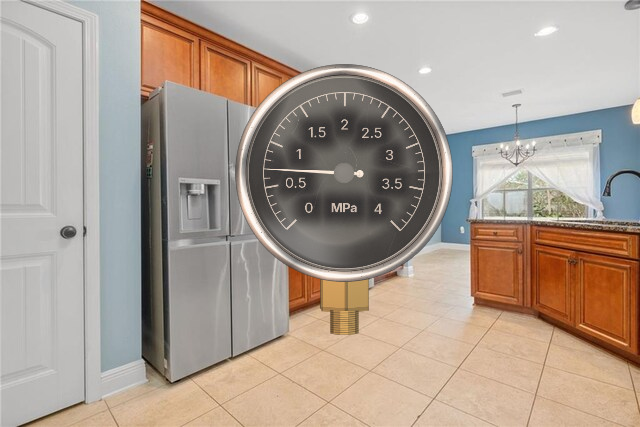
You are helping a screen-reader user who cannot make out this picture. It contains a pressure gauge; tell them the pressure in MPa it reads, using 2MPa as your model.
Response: 0.7MPa
